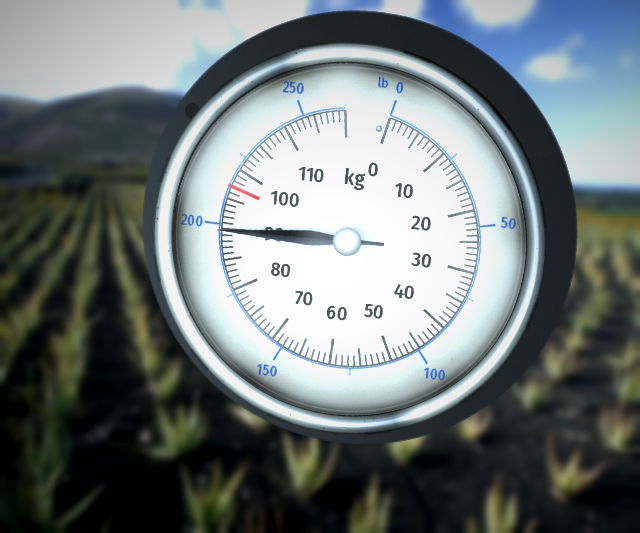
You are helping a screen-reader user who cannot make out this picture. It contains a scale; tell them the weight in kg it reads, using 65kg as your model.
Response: 90kg
